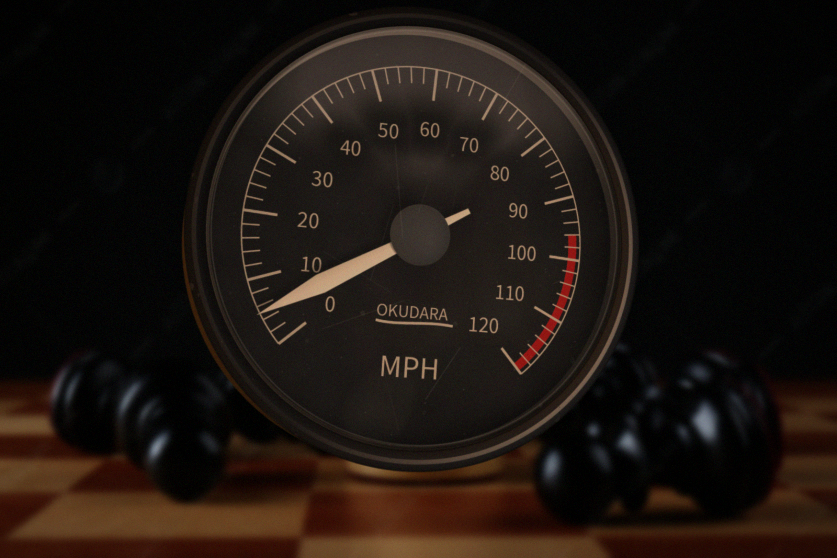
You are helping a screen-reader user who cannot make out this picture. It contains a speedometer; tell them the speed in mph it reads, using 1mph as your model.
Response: 5mph
